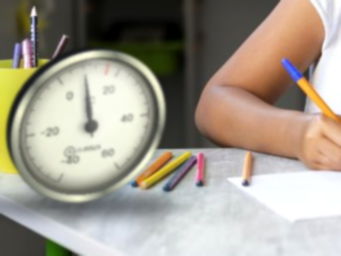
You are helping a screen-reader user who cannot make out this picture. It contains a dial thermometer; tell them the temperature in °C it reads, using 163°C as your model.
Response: 8°C
